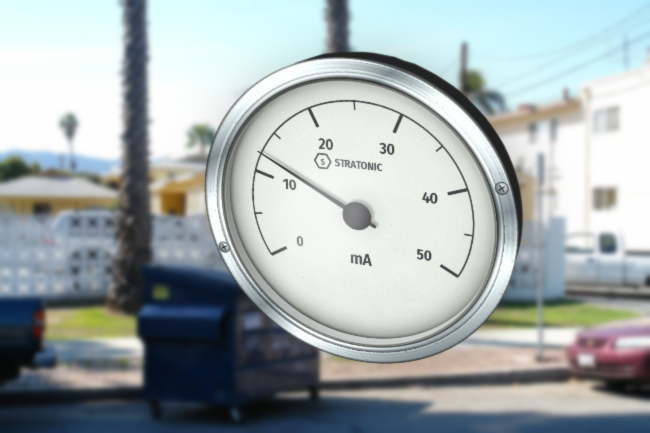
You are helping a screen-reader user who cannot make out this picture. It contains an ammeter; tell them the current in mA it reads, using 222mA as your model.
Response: 12.5mA
